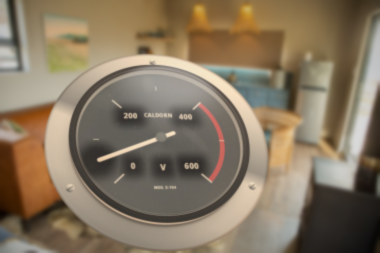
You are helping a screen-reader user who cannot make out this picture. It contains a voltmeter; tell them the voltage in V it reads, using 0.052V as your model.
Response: 50V
